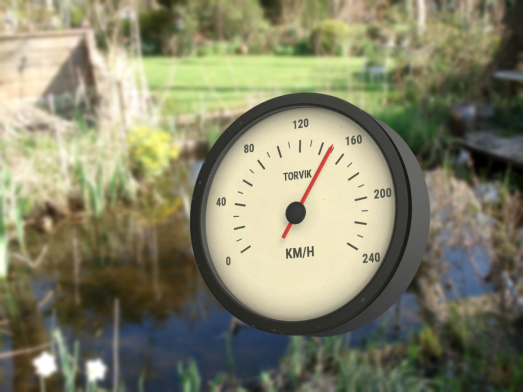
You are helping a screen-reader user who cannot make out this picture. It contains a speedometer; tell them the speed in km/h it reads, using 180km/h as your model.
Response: 150km/h
